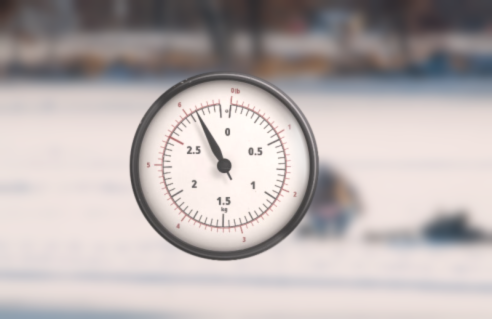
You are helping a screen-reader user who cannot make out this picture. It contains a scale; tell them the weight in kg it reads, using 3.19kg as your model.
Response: 2.8kg
